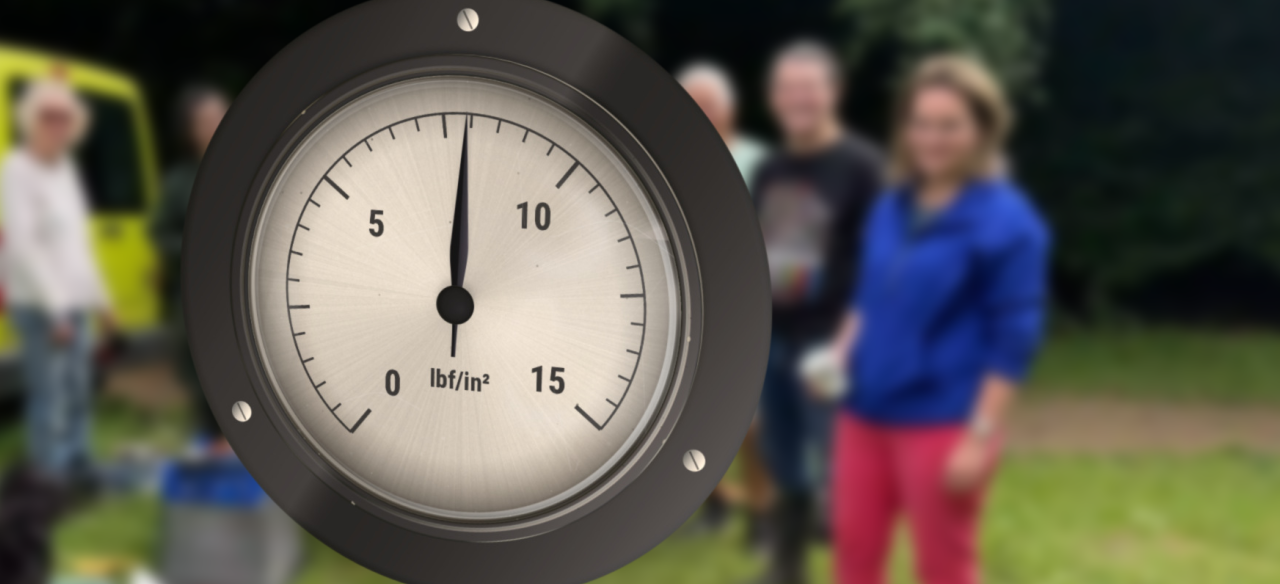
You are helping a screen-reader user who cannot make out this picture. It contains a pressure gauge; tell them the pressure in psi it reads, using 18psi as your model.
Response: 8psi
